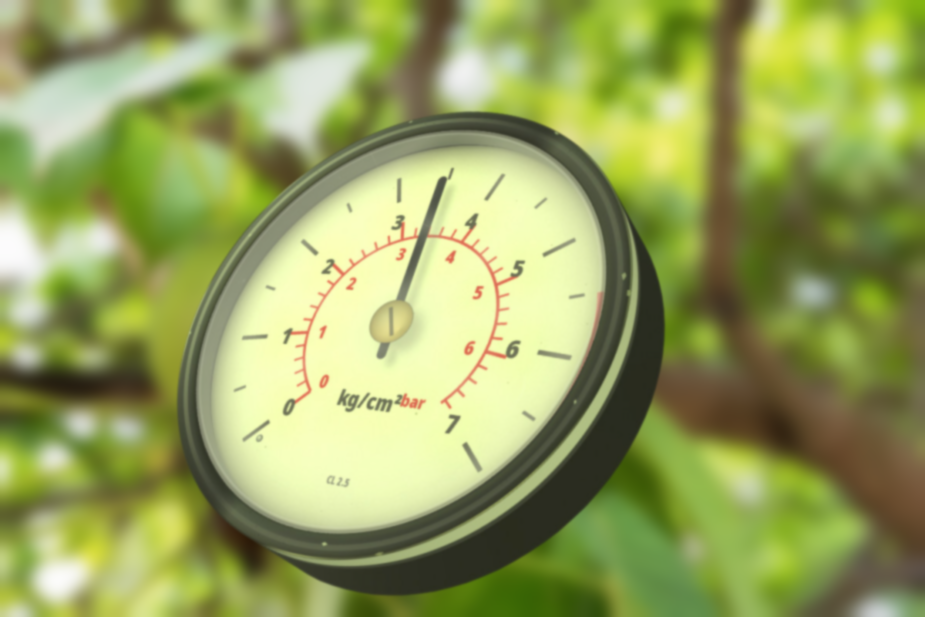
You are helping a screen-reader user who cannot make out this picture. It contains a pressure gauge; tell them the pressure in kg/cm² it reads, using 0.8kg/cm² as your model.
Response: 3.5kg/cm²
